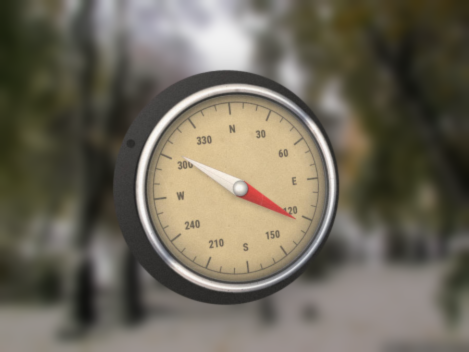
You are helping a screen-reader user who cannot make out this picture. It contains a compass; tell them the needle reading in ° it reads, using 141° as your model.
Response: 125°
